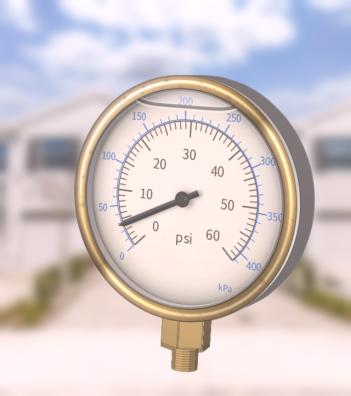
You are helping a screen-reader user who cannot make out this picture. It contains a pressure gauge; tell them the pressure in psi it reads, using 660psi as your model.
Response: 4psi
